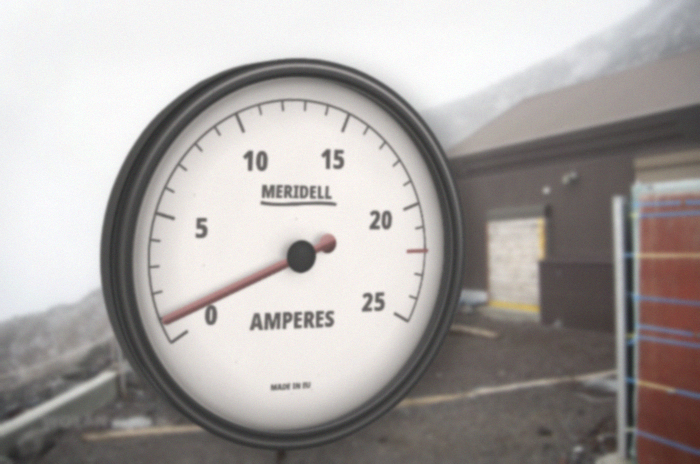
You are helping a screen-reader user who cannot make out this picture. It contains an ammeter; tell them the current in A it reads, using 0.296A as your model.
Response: 1A
